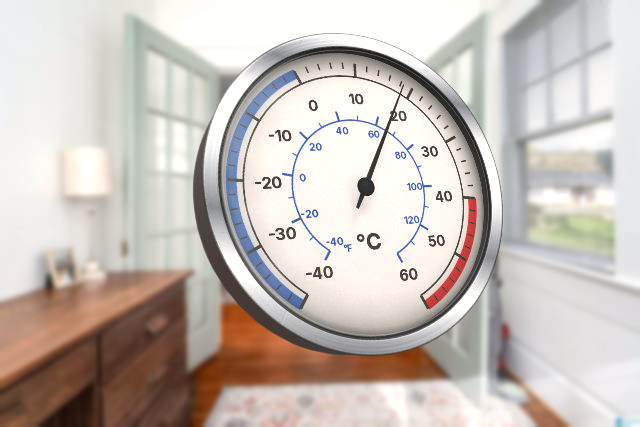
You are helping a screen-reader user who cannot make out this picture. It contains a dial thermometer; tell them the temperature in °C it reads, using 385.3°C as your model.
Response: 18°C
